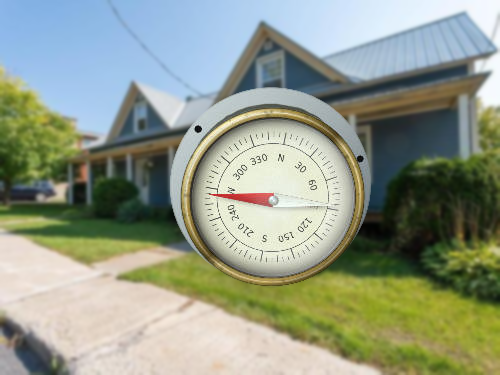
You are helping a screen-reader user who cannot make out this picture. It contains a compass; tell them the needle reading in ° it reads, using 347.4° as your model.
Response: 265°
